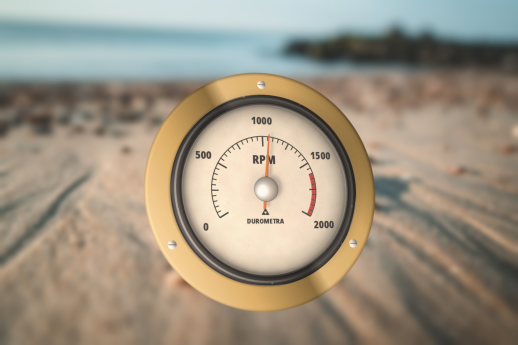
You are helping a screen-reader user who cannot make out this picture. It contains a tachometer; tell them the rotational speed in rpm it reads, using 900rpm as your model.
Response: 1050rpm
